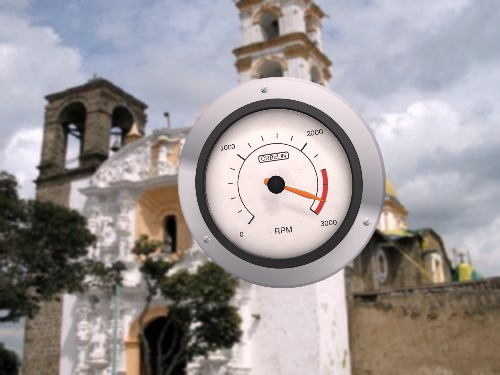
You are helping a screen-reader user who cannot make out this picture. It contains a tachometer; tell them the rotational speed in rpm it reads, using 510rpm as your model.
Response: 2800rpm
